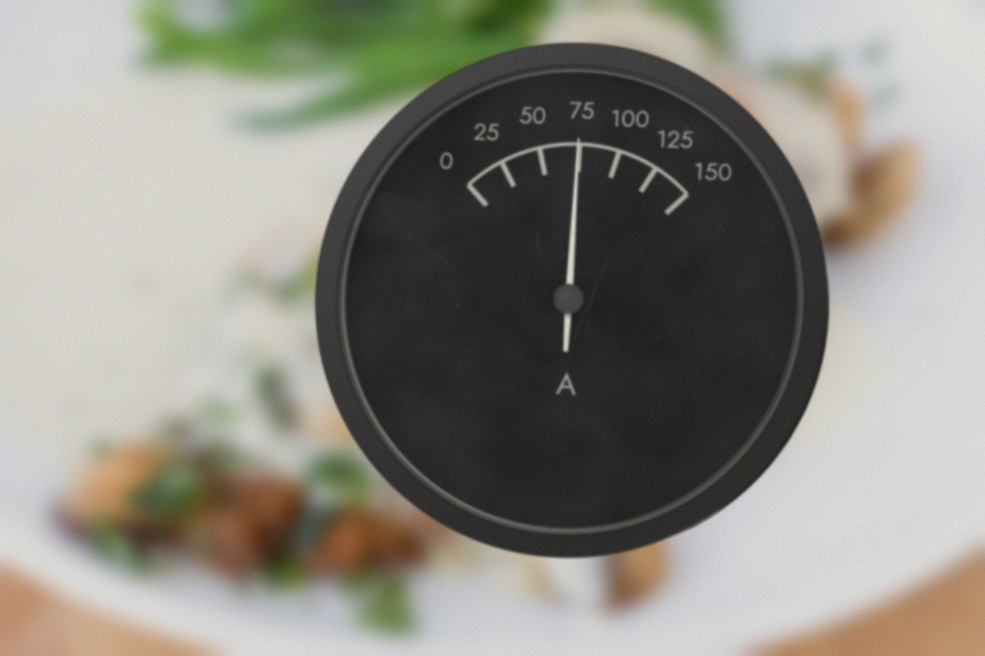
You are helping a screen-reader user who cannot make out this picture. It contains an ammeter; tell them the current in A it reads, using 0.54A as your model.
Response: 75A
